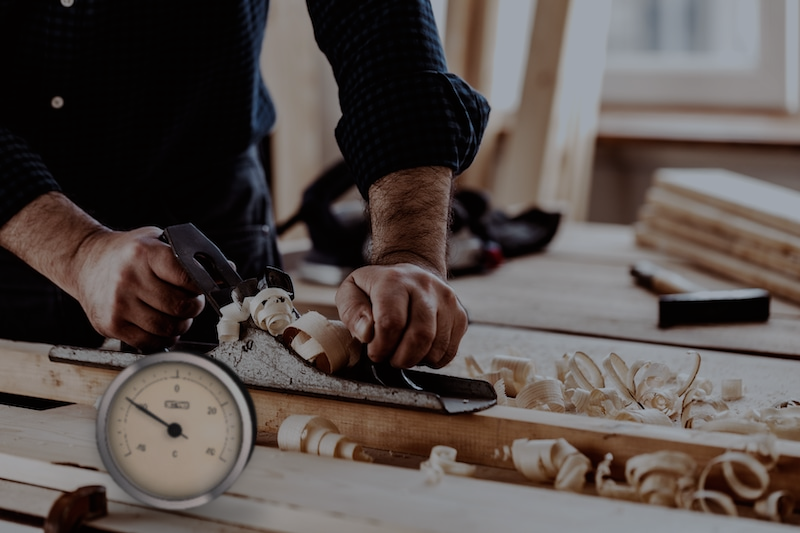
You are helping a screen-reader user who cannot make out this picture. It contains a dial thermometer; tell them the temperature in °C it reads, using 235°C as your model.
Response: -20°C
